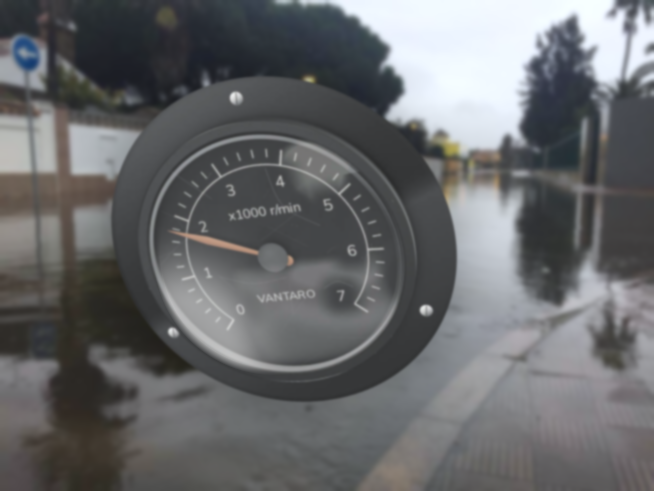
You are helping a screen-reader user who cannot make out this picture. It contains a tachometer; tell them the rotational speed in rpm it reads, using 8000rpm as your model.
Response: 1800rpm
